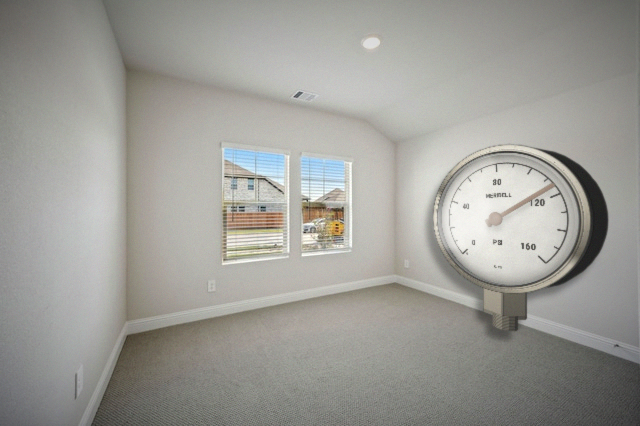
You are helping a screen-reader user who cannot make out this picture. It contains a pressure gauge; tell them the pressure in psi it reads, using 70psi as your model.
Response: 115psi
